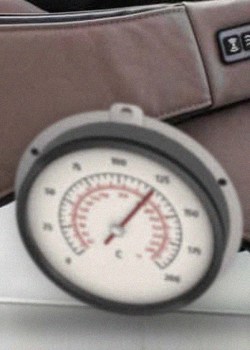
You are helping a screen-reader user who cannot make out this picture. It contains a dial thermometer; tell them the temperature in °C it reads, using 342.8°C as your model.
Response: 125°C
